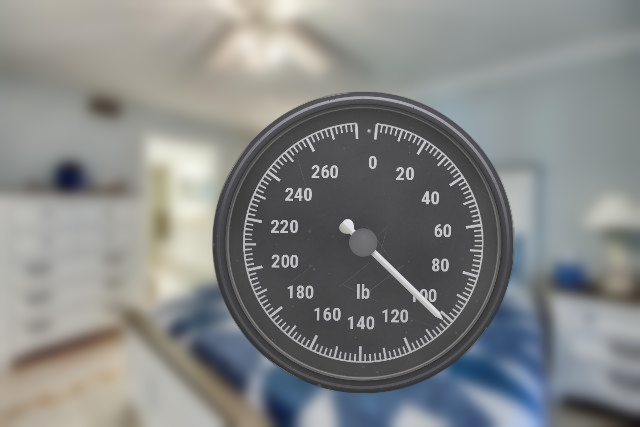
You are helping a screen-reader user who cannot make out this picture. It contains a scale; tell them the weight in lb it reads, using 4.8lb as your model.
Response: 102lb
